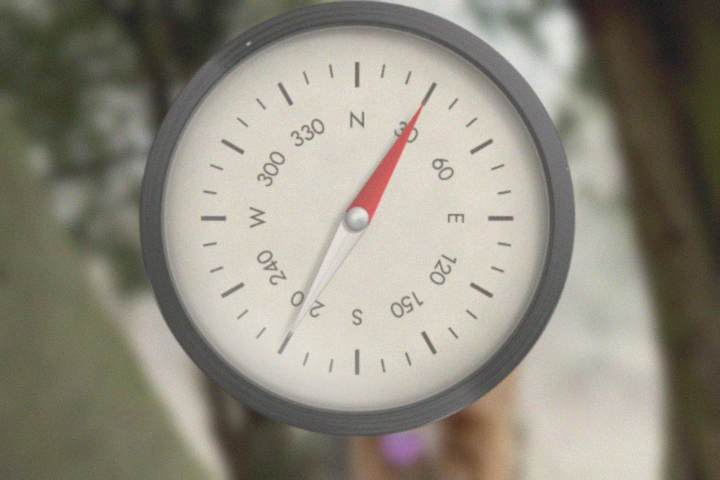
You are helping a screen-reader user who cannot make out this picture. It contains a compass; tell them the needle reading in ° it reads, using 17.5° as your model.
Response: 30°
